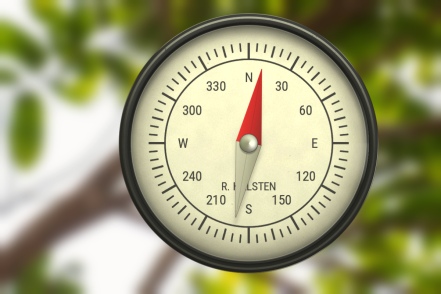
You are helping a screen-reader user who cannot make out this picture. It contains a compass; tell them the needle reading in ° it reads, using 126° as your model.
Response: 10°
